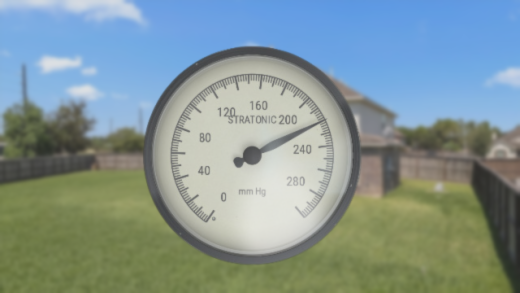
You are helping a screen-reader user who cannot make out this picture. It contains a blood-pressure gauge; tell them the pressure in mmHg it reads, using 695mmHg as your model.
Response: 220mmHg
